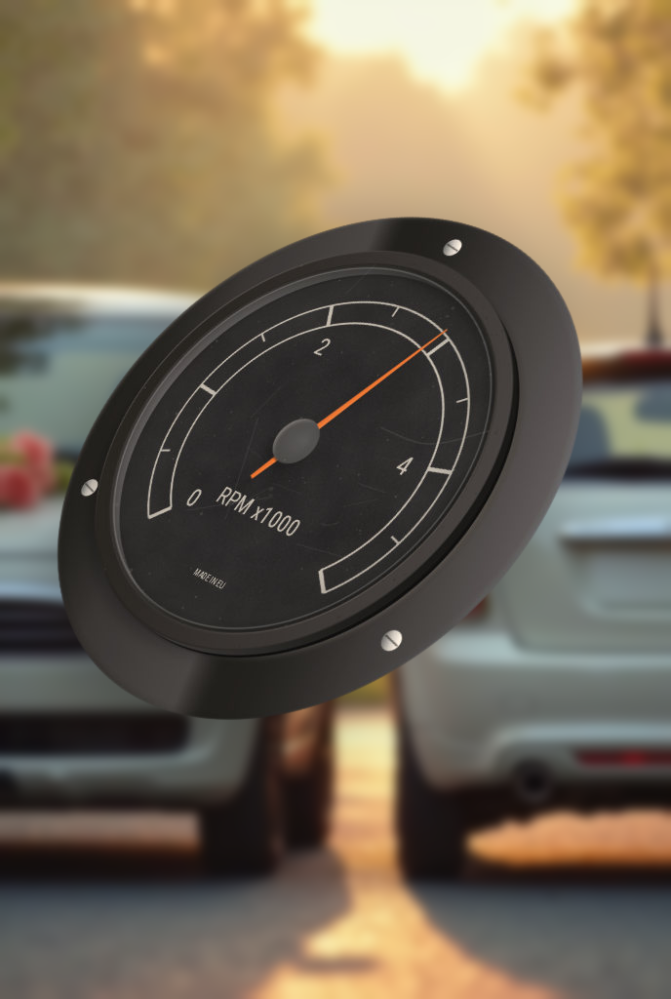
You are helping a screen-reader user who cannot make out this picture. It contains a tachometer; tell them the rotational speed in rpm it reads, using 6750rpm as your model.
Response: 3000rpm
